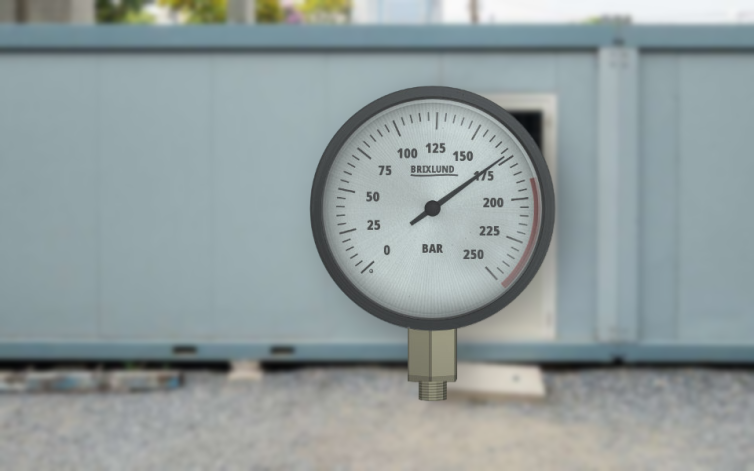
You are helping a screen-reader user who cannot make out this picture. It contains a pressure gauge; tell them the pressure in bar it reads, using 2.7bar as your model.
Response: 172.5bar
